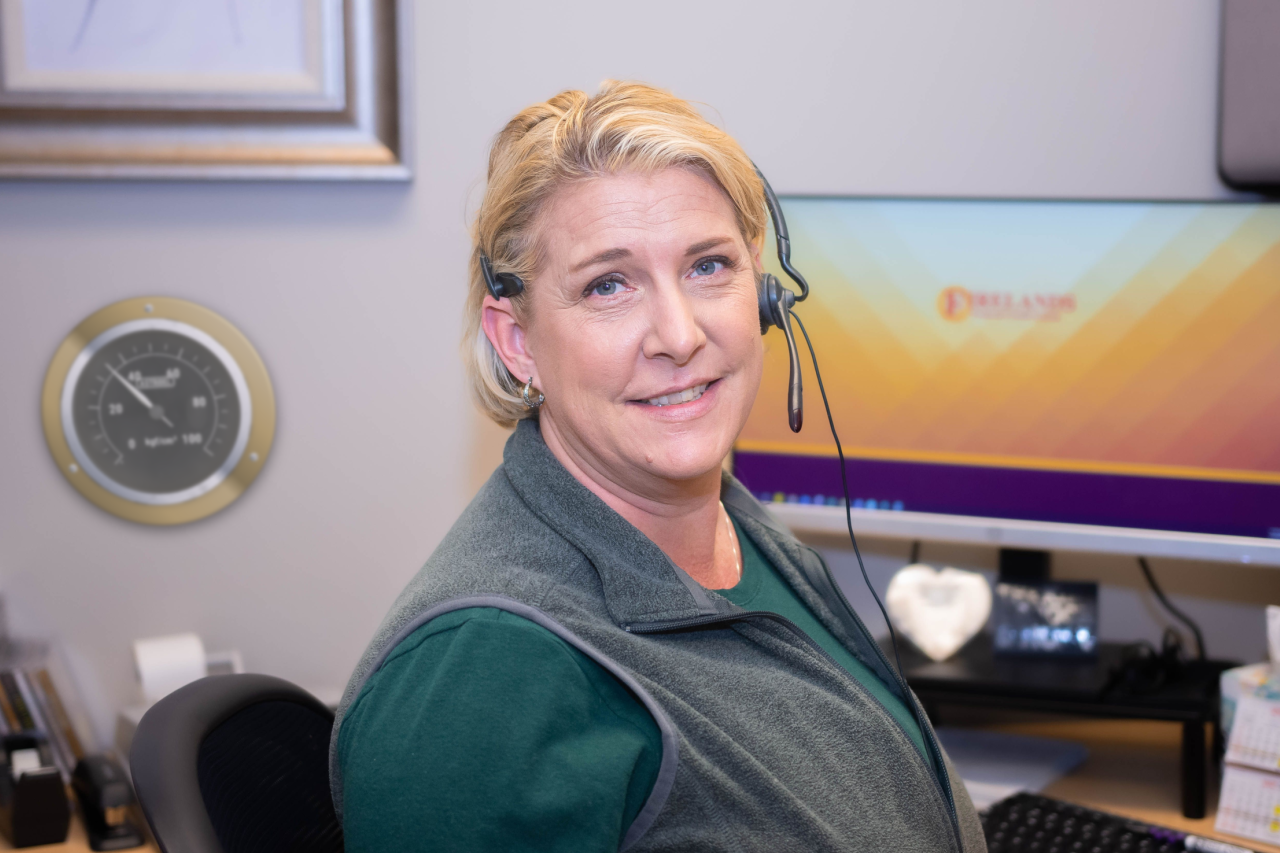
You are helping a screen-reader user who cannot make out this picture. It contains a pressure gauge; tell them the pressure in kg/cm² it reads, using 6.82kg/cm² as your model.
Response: 35kg/cm²
